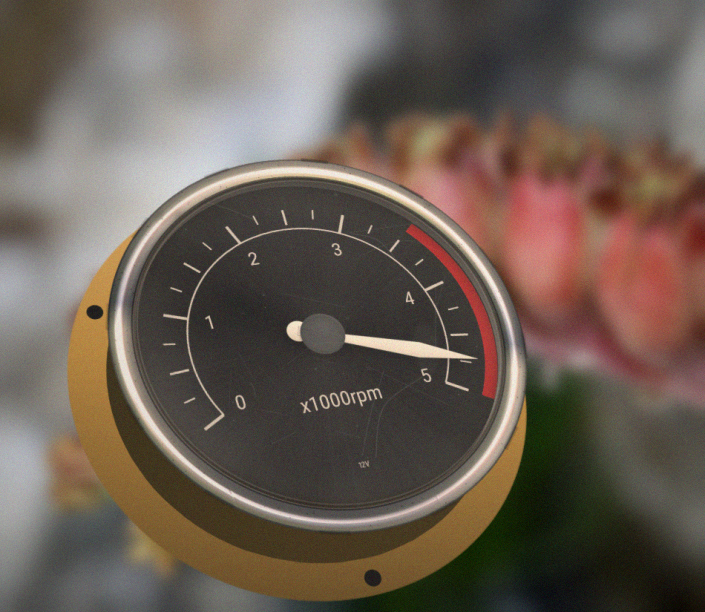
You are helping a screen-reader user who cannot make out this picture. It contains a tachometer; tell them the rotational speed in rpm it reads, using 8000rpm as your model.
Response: 4750rpm
